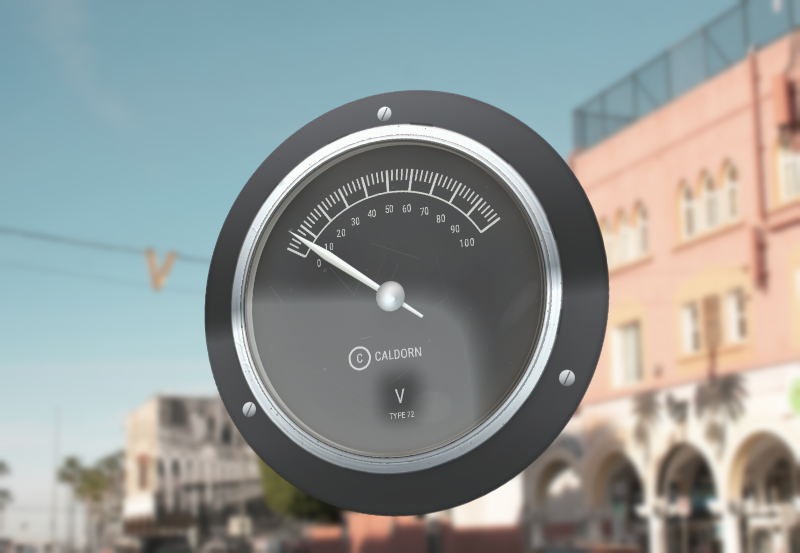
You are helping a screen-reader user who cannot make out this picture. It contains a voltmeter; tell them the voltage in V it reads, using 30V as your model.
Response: 6V
